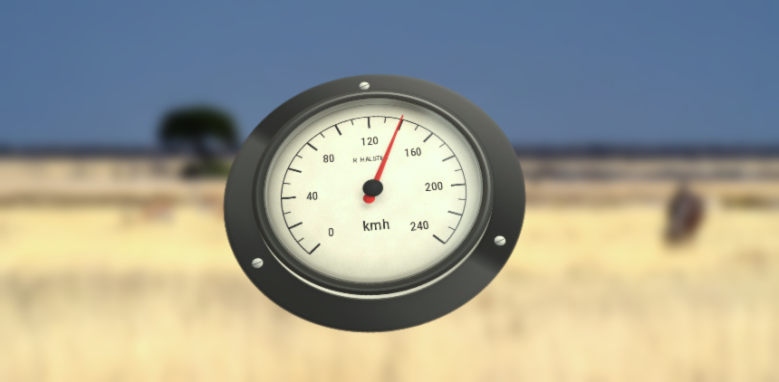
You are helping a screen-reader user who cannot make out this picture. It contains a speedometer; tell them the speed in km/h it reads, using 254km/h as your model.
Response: 140km/h
